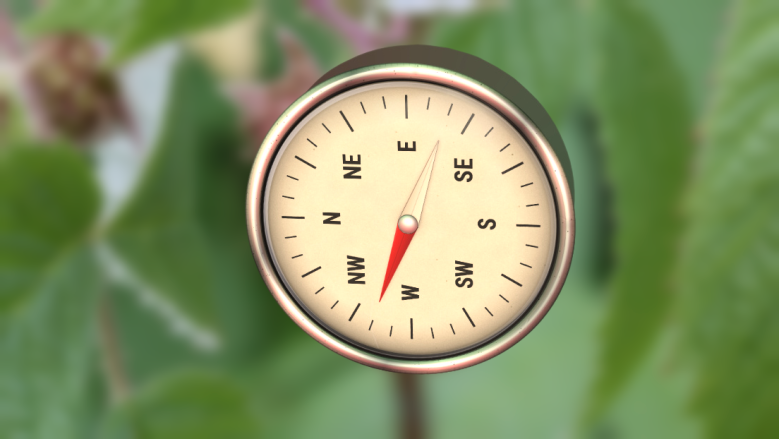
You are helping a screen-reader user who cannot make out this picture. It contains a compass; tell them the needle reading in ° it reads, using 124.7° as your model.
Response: 290°
